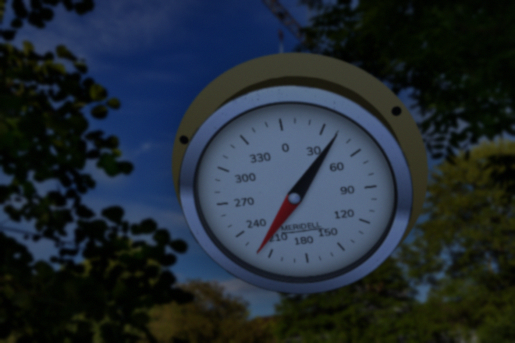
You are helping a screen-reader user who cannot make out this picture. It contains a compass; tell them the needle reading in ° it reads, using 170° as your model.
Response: 220°
